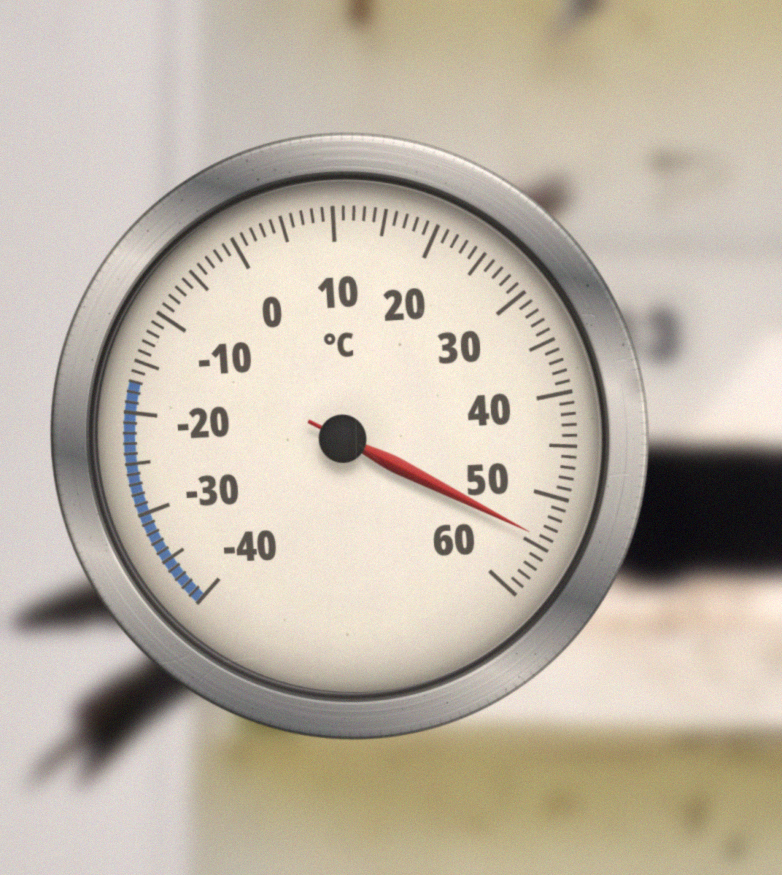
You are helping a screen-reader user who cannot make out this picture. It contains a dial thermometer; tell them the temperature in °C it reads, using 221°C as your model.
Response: 54°C
